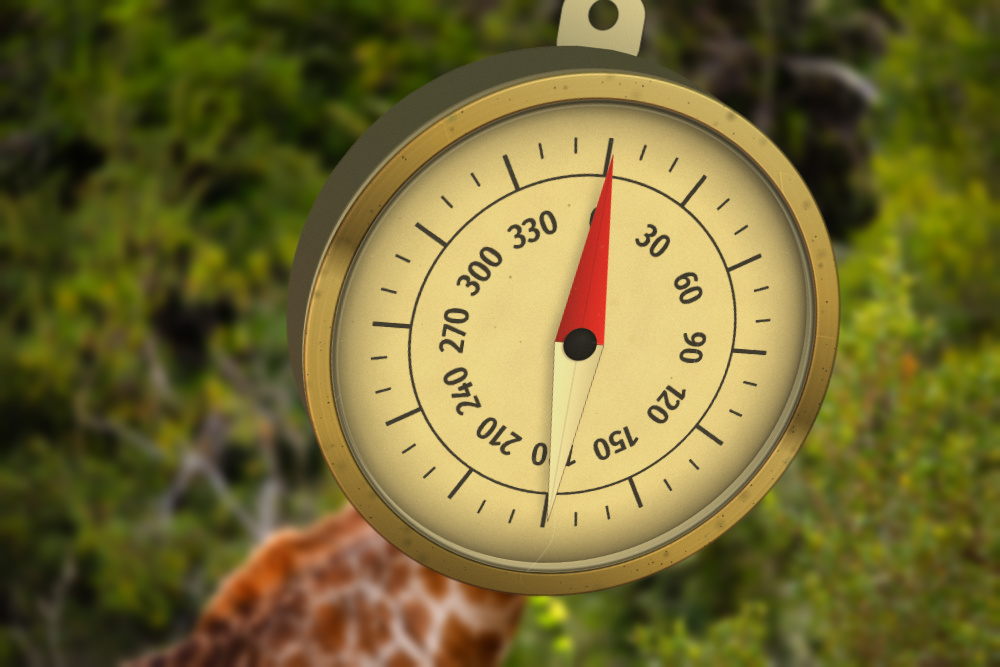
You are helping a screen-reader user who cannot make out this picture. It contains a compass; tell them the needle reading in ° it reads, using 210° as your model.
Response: 0°
